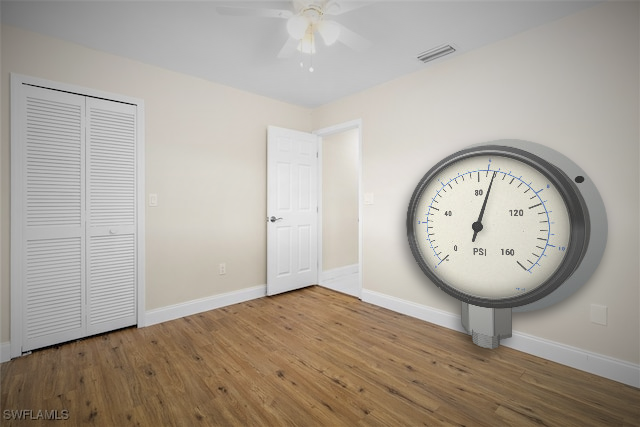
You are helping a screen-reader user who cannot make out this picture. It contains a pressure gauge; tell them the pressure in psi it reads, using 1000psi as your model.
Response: 90psi
